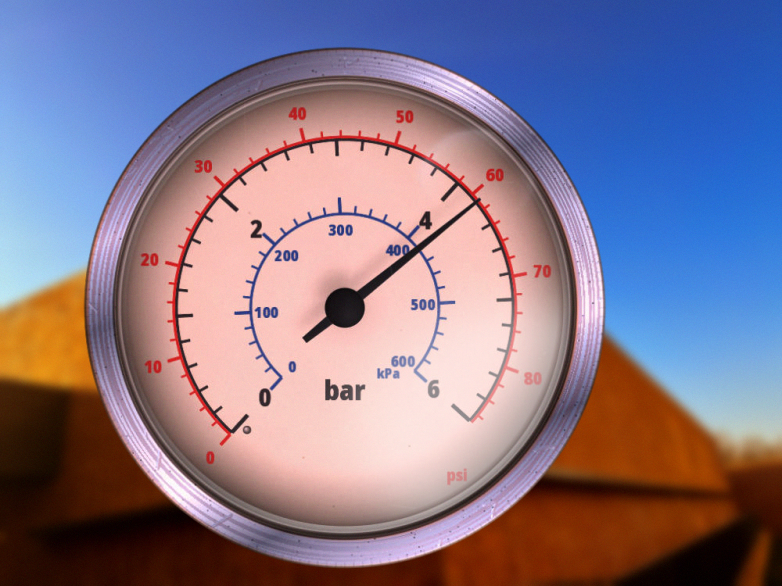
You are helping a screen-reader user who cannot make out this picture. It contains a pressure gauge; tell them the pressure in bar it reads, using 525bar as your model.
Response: 4.2bar
